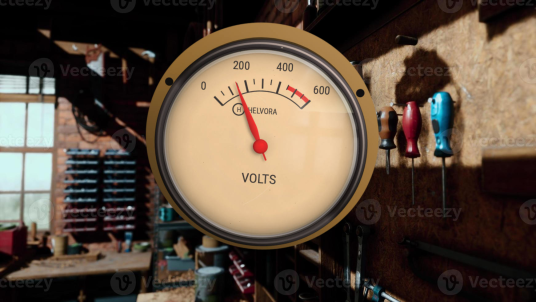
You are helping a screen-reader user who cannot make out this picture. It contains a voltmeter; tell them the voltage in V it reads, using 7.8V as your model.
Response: 150V
